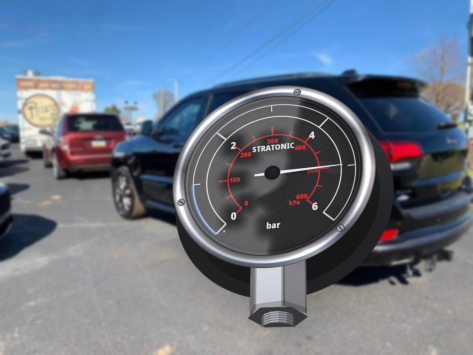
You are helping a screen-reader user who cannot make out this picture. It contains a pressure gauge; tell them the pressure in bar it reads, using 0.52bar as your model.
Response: 5bar
